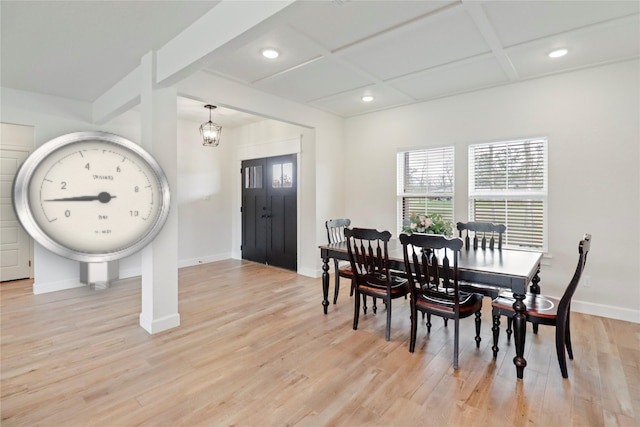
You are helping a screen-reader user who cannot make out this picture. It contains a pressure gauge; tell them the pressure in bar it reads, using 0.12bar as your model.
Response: 1bar
